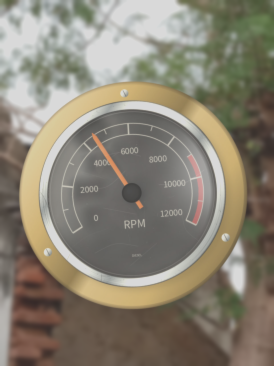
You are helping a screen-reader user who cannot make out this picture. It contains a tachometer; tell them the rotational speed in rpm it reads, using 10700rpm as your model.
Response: 4500rpm
